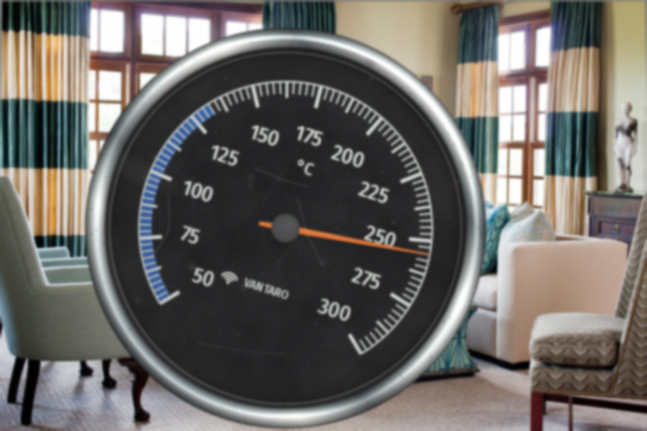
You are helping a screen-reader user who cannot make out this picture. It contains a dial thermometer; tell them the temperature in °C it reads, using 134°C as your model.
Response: 255°C
